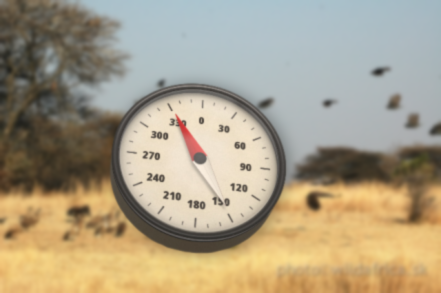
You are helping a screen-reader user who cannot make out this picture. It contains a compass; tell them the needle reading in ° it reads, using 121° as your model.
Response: 330°
